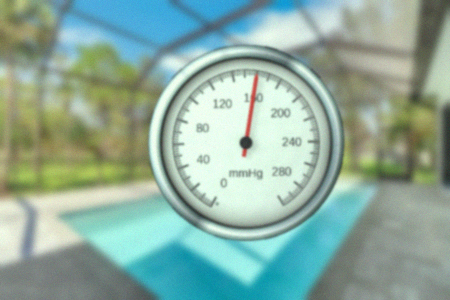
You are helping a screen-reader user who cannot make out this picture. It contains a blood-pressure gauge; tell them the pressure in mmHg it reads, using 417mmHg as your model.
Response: 160mmHg
